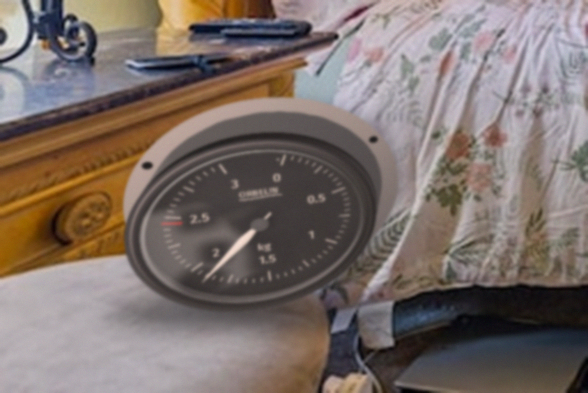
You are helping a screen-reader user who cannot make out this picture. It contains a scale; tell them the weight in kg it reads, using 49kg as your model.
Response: 1.9kg
